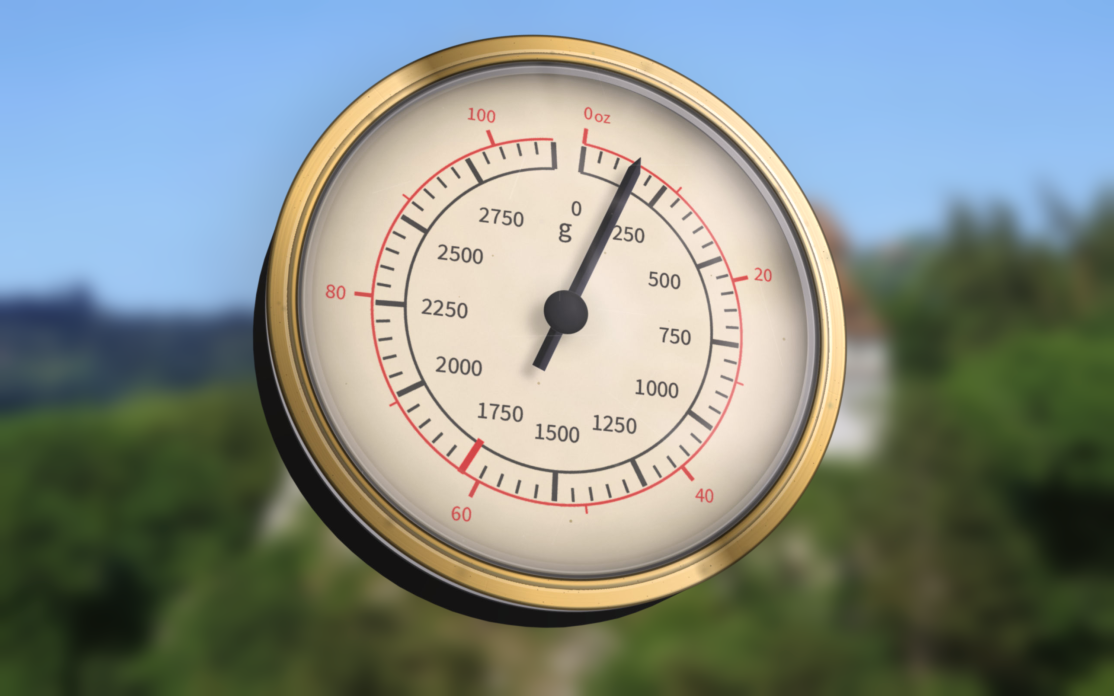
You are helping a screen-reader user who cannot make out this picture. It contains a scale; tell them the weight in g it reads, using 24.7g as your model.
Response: 150g
